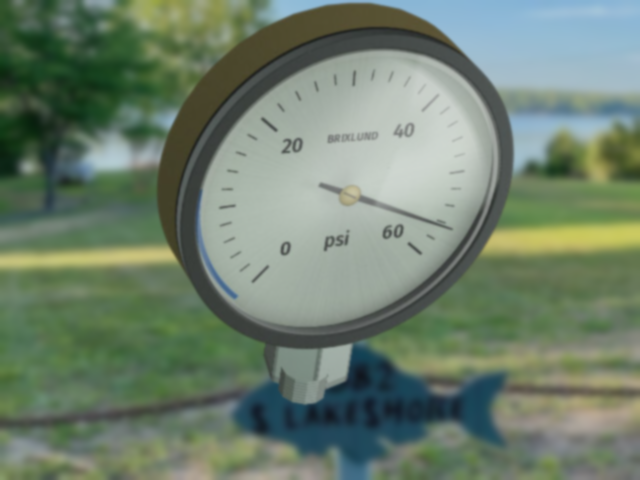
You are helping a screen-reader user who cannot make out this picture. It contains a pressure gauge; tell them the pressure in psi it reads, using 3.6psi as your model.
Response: 56psi
